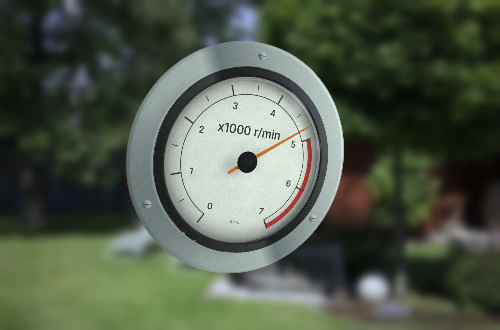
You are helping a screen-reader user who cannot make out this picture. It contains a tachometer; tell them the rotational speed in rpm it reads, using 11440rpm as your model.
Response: 4750rpm
